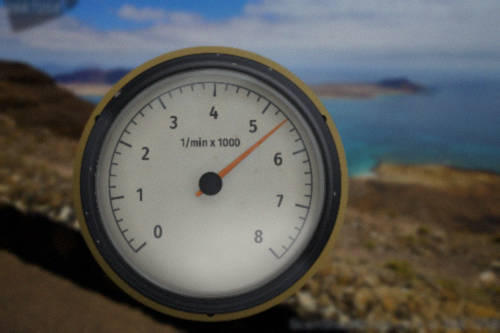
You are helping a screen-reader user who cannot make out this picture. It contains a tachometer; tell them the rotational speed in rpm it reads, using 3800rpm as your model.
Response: 5400rpm
